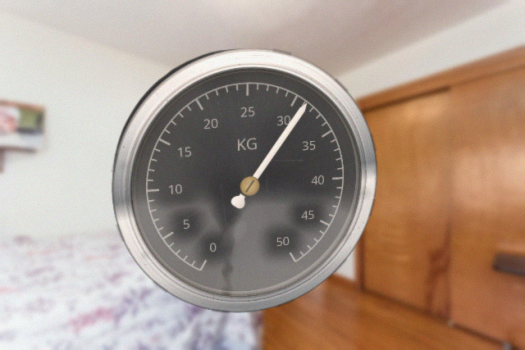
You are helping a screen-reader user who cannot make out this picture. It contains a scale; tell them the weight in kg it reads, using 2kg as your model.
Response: 31kg
